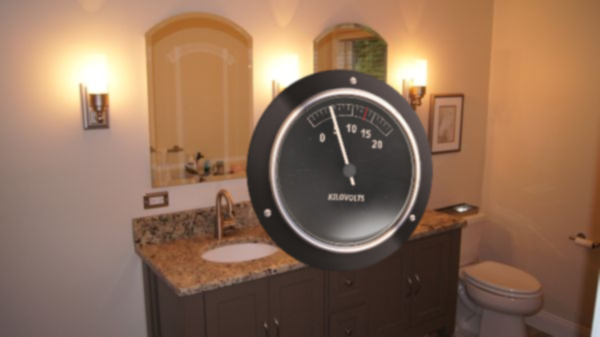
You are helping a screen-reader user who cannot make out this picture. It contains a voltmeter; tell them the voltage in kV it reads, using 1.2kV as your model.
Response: 5kV
